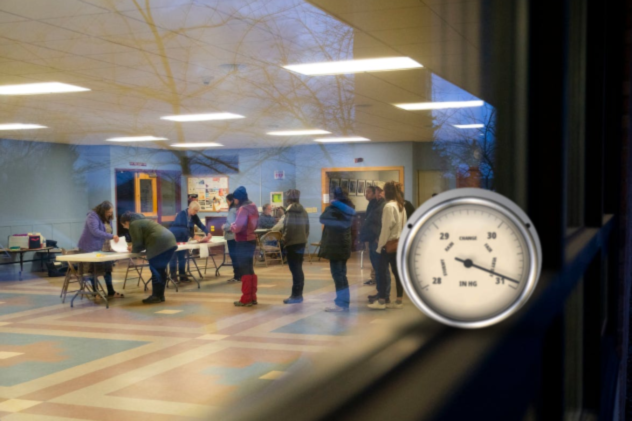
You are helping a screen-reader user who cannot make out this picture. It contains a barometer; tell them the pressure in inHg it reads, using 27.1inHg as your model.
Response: 30.9inHg
